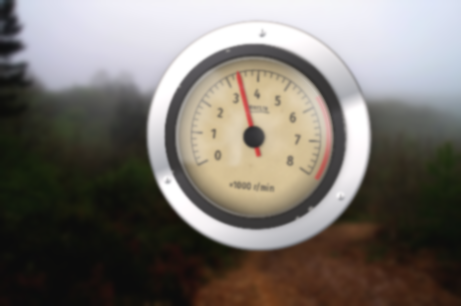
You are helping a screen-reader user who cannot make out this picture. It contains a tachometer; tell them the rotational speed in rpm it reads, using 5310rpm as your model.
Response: 3400rpm
